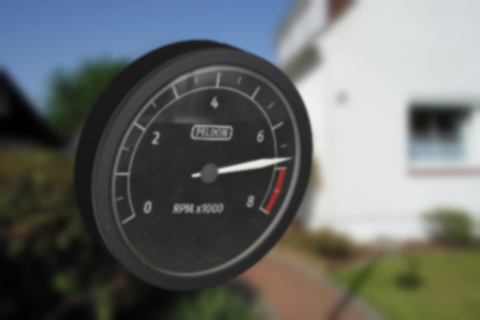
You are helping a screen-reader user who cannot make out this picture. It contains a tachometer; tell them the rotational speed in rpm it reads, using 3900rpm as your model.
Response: 6750rpm
